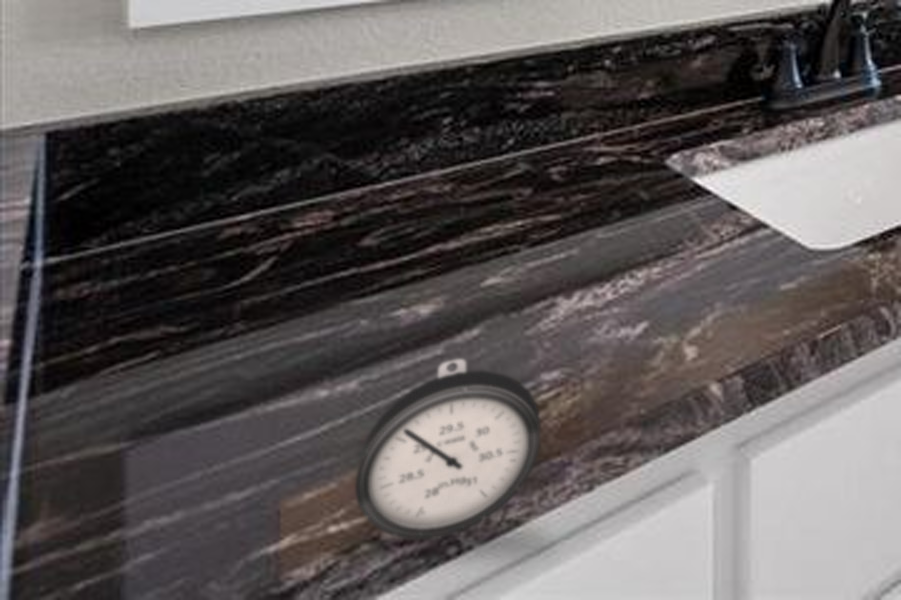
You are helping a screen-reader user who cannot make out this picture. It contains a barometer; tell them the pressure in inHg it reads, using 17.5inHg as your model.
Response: 29.1inHg
